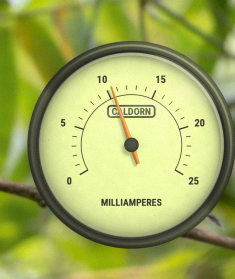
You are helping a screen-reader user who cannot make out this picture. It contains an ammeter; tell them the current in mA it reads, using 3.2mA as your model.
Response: 10.5mA
